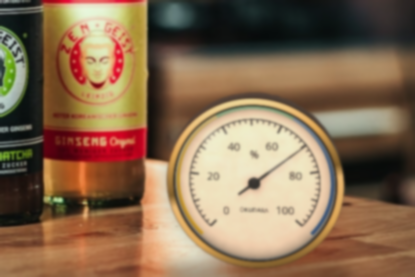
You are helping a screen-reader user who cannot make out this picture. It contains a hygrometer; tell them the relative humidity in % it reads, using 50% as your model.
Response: 70%
